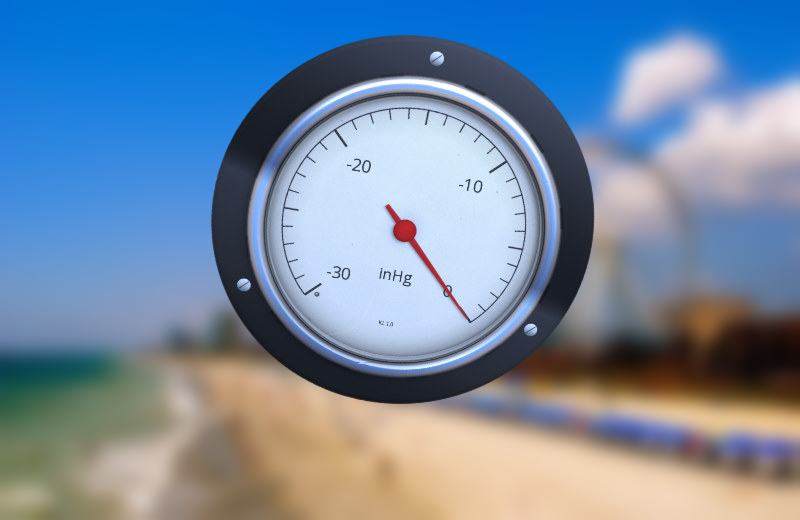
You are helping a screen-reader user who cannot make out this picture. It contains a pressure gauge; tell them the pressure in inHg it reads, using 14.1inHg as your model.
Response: 0inHg
